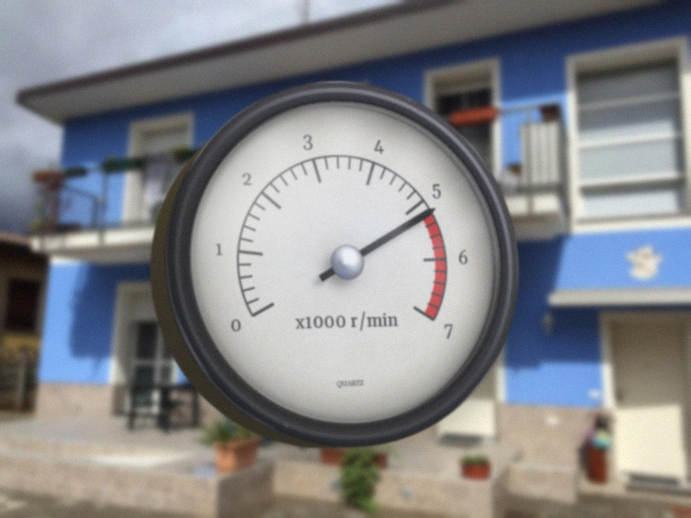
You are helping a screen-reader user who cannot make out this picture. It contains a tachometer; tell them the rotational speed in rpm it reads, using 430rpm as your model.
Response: 5200rpm
